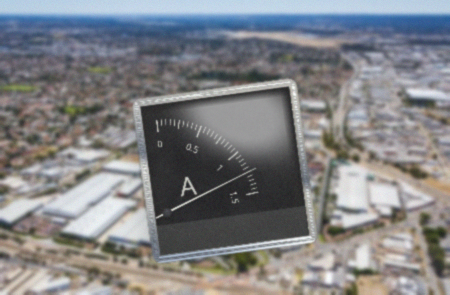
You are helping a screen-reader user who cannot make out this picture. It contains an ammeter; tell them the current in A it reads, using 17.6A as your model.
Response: 1.25A
